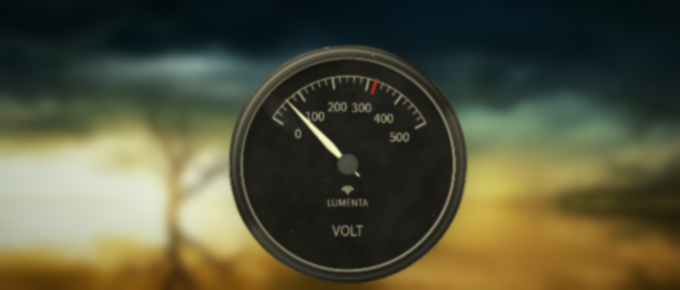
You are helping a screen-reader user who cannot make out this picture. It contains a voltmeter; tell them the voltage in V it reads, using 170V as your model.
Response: 60V
